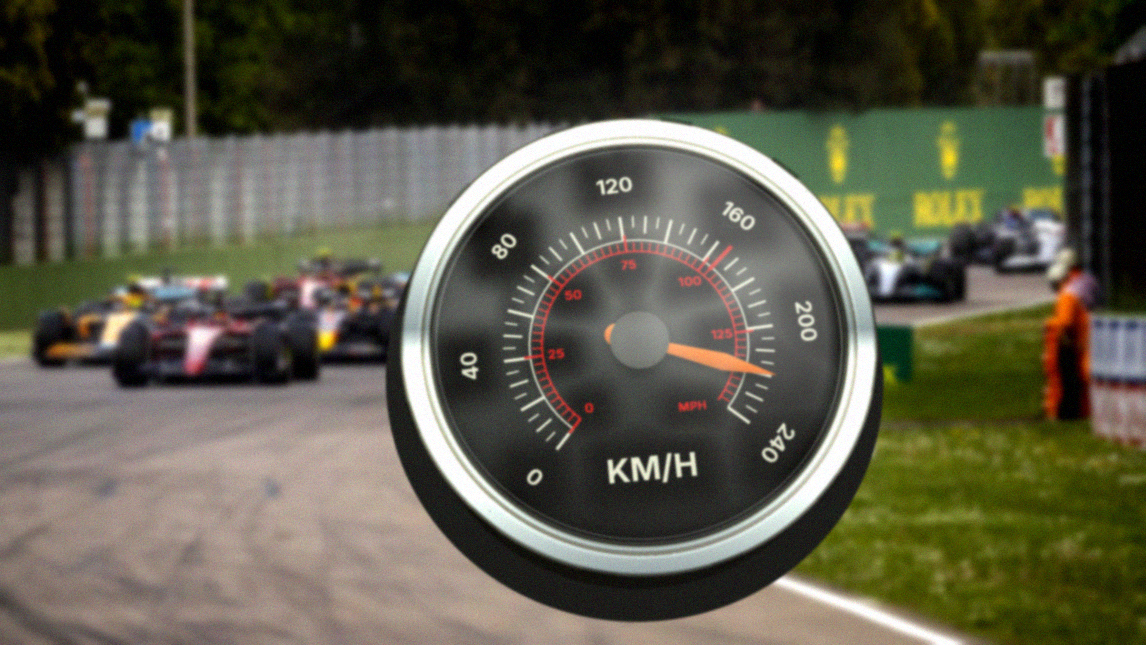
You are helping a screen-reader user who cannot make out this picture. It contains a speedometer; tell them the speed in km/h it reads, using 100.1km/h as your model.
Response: 220km/h
